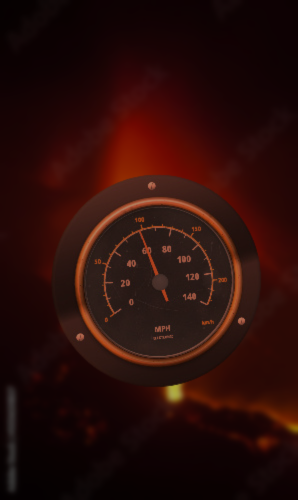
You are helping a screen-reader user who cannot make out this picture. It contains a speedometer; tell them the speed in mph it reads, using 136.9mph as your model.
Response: 60mph
